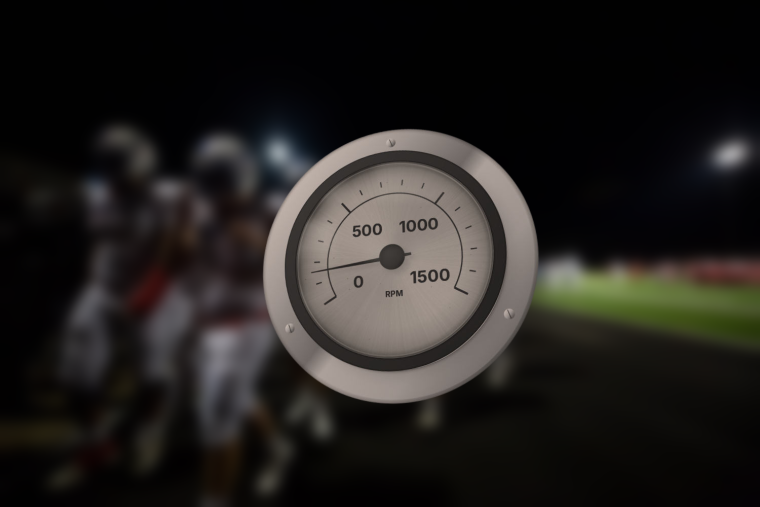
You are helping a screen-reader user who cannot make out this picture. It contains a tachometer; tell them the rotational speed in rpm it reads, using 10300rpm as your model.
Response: 150rpm
